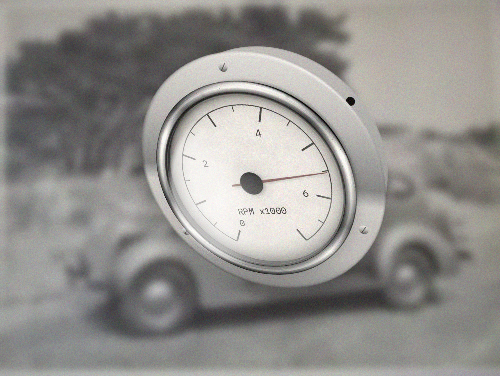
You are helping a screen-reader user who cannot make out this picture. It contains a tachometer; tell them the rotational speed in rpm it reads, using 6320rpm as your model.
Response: 5500rpm
